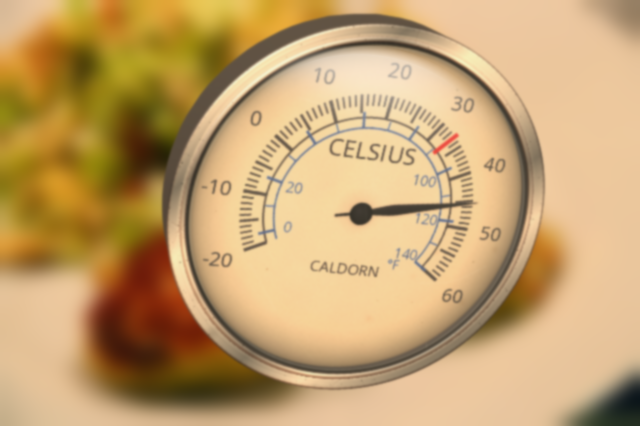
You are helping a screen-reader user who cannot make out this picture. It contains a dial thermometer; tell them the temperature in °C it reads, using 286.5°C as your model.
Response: 45°C
